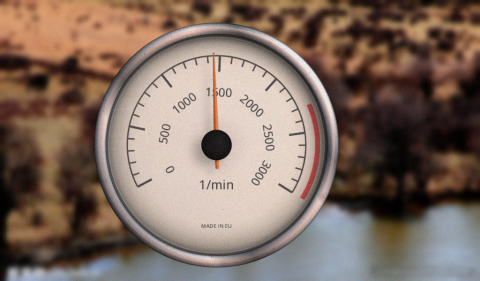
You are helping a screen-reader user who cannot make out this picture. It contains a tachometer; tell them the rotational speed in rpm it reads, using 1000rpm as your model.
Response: 1450rpm
